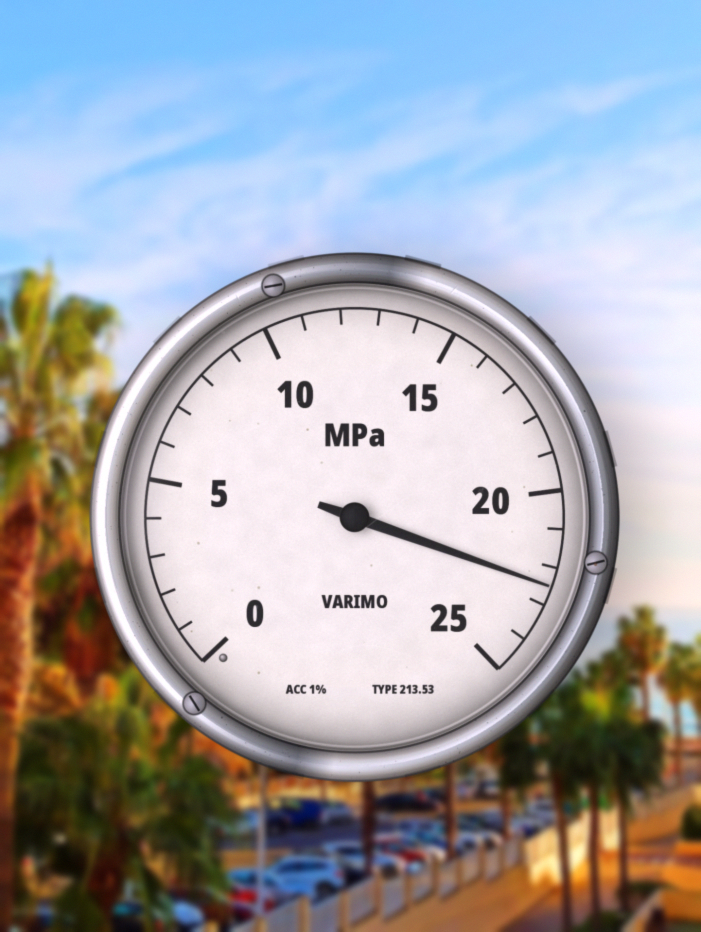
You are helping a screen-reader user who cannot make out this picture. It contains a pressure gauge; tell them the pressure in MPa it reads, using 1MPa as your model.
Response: 22.5MPa
